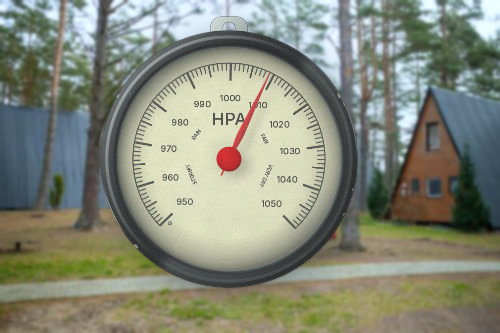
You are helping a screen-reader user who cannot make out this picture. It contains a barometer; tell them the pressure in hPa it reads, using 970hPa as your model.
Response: 1009hPa
